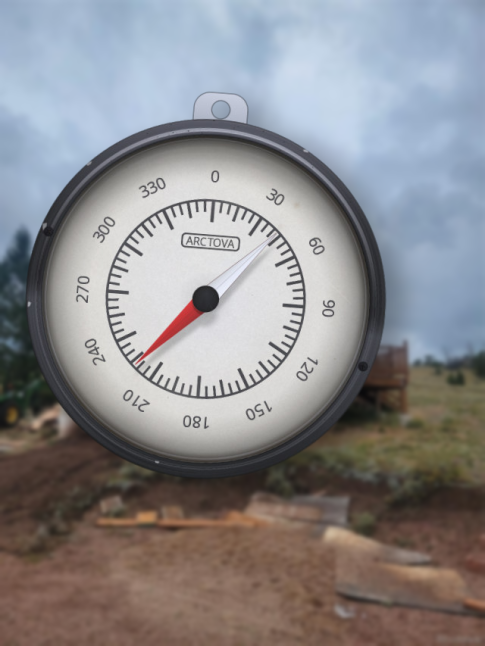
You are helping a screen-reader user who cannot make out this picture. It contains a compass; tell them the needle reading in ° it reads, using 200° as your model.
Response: 222.5°
